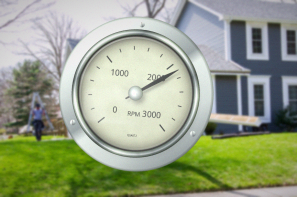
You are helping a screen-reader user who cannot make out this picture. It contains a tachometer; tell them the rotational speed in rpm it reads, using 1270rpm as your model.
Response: 2100rpm
